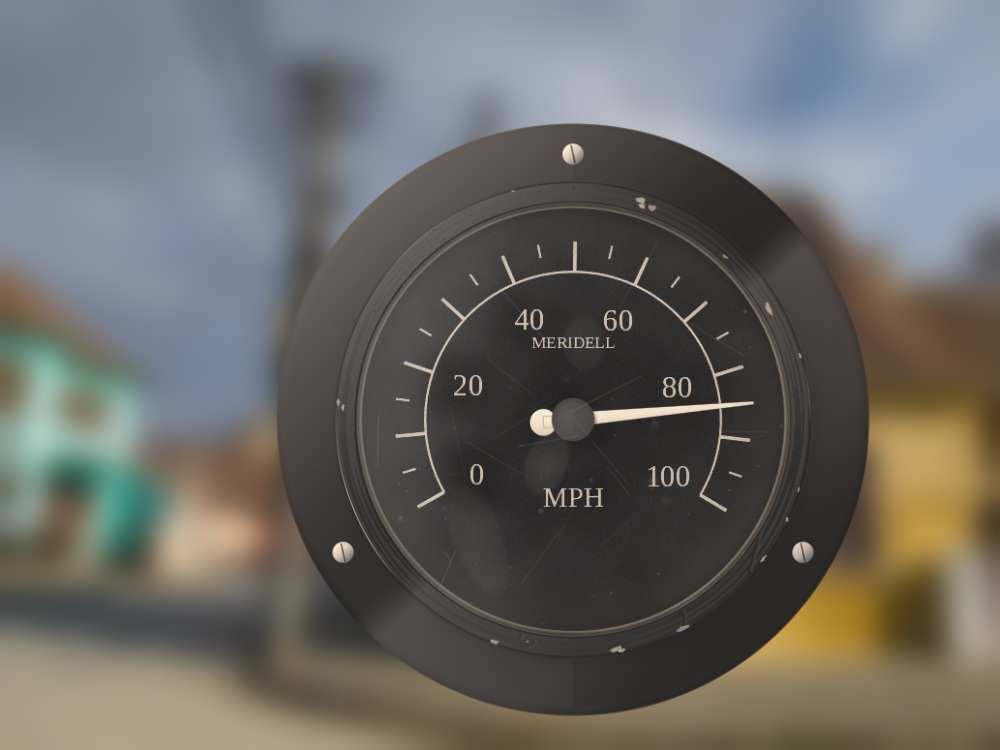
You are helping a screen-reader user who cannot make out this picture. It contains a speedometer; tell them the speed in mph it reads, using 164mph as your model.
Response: 85mph
